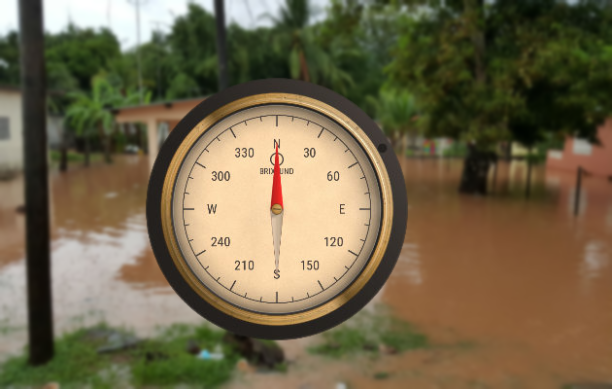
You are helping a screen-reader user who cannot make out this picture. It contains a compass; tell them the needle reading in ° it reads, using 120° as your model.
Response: 0°
